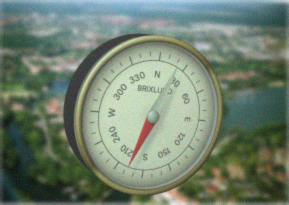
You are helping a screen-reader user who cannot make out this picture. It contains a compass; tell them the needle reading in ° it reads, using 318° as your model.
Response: 200°
